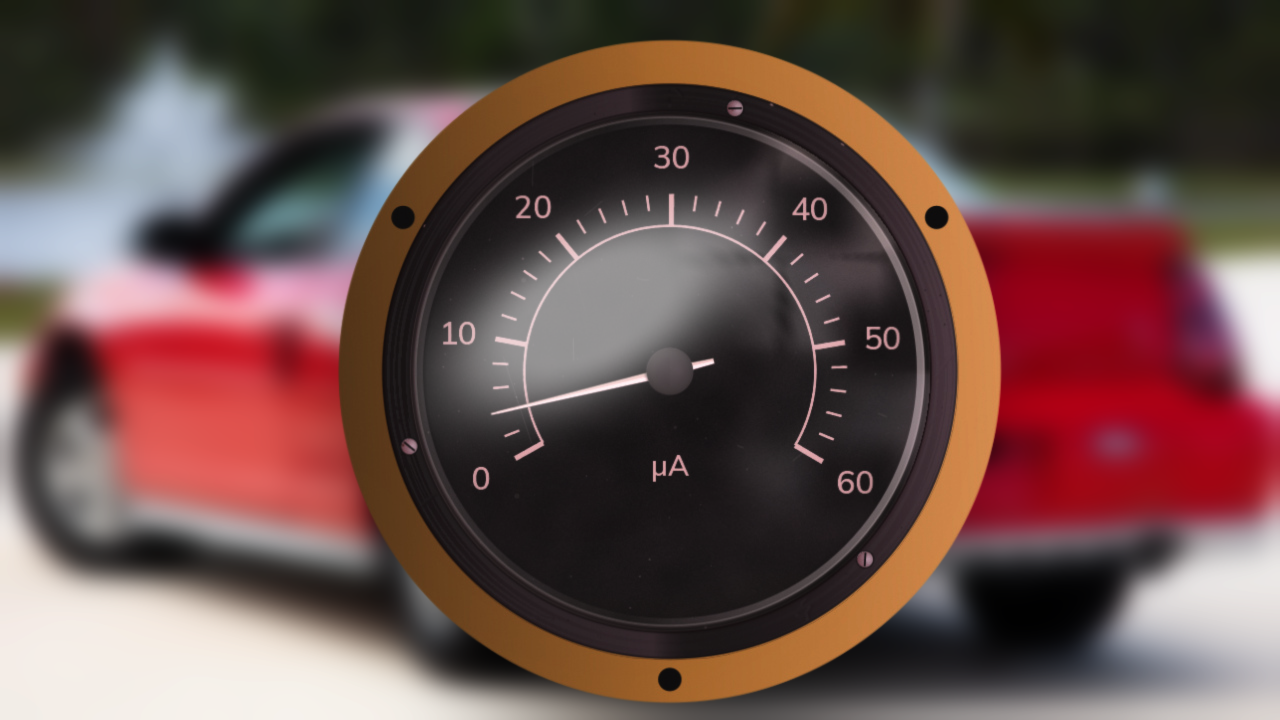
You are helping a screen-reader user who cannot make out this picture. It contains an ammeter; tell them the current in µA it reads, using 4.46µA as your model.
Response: 4µA
